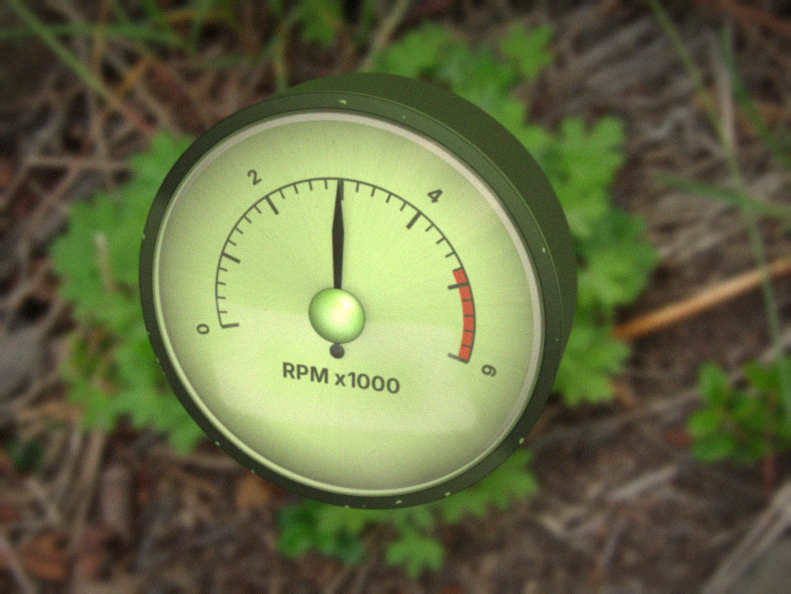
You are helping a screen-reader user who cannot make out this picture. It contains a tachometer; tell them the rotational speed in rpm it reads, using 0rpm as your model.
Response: 3000rpm
